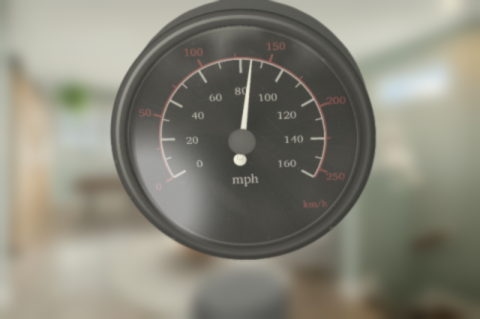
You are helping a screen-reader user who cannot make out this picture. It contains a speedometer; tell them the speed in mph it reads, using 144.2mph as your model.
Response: 85mph
